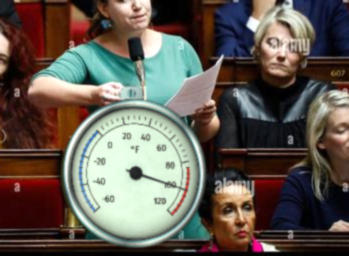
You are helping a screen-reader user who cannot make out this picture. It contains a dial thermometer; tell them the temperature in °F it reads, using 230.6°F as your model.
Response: 100°F
